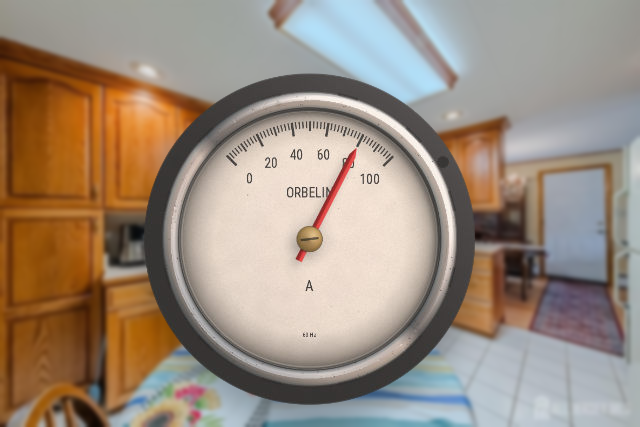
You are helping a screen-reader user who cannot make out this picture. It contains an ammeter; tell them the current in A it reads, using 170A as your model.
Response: 80A
